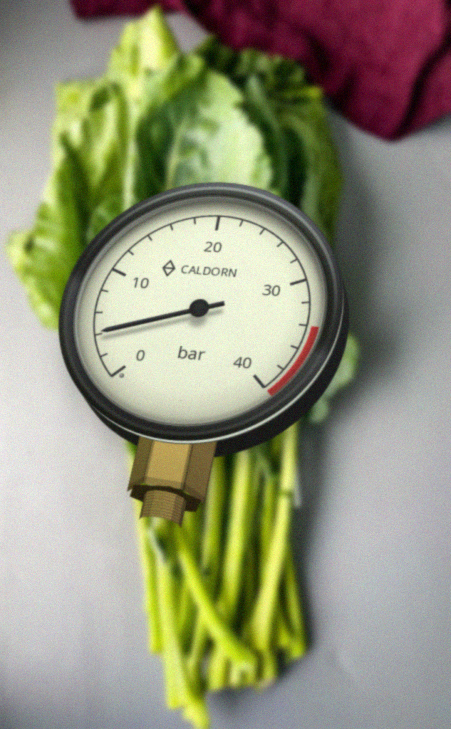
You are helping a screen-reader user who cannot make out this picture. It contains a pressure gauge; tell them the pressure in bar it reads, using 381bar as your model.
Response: 4bar
